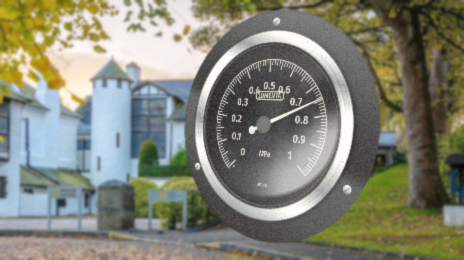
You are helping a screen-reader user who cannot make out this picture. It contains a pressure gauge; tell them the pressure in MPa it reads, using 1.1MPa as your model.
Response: 0.75MPa
